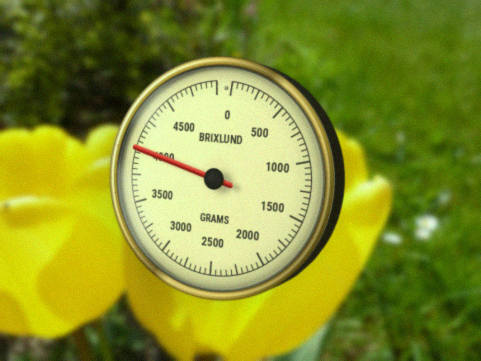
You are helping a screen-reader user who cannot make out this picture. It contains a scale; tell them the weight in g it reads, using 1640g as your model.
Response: 4000g
